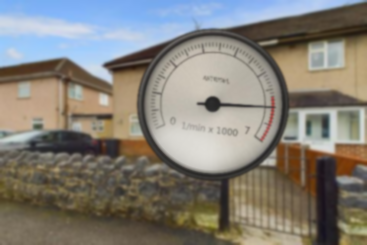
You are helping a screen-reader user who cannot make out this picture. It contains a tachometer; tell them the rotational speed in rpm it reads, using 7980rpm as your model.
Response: 6000rpm
